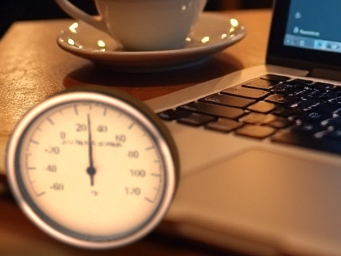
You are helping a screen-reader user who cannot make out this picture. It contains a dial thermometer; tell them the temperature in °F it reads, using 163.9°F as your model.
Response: 30°F
